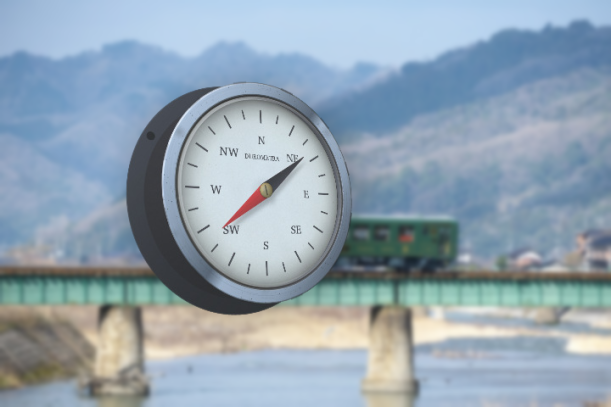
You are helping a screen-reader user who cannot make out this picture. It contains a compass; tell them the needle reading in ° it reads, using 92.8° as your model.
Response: 232.5°
